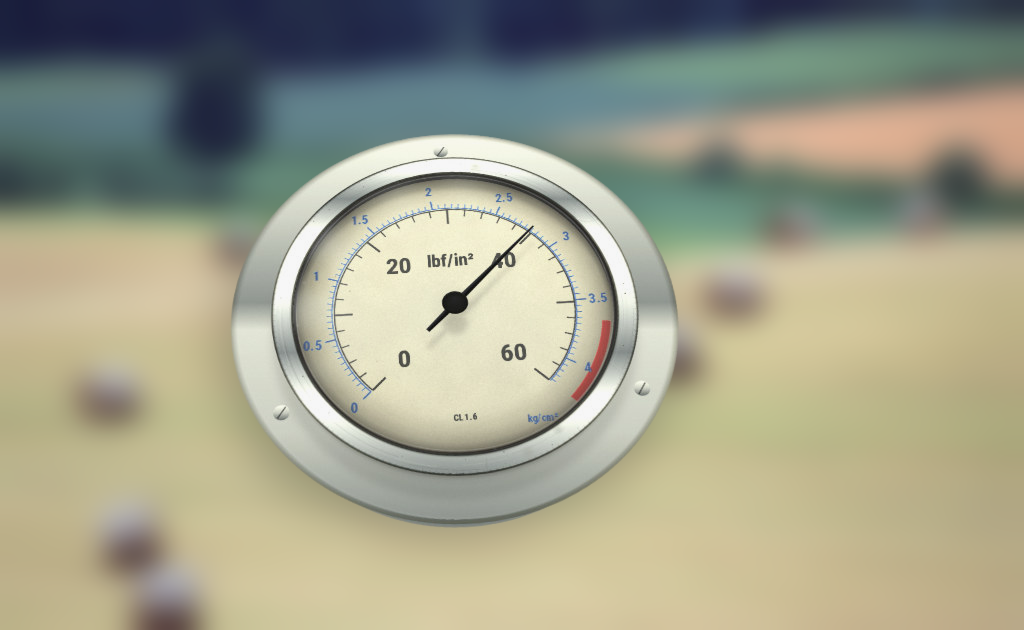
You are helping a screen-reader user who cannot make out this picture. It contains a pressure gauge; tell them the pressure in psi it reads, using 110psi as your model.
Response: 40psi
